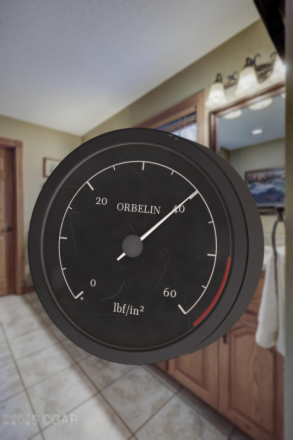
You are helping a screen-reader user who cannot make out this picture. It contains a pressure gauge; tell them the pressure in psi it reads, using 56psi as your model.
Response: 40psi
